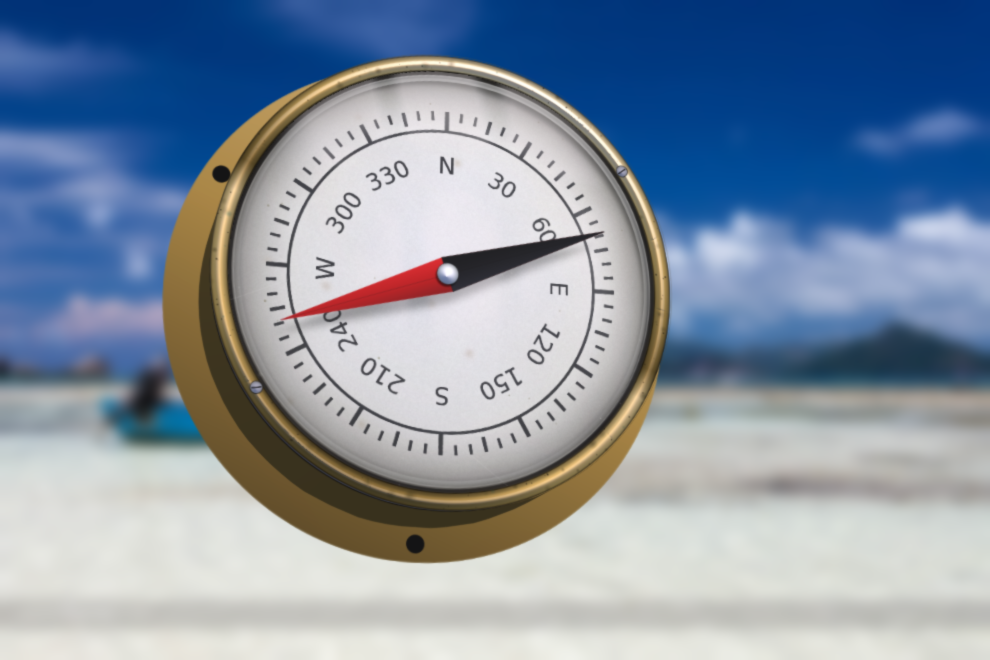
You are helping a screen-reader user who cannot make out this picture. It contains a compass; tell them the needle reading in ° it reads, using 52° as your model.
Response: 250°
